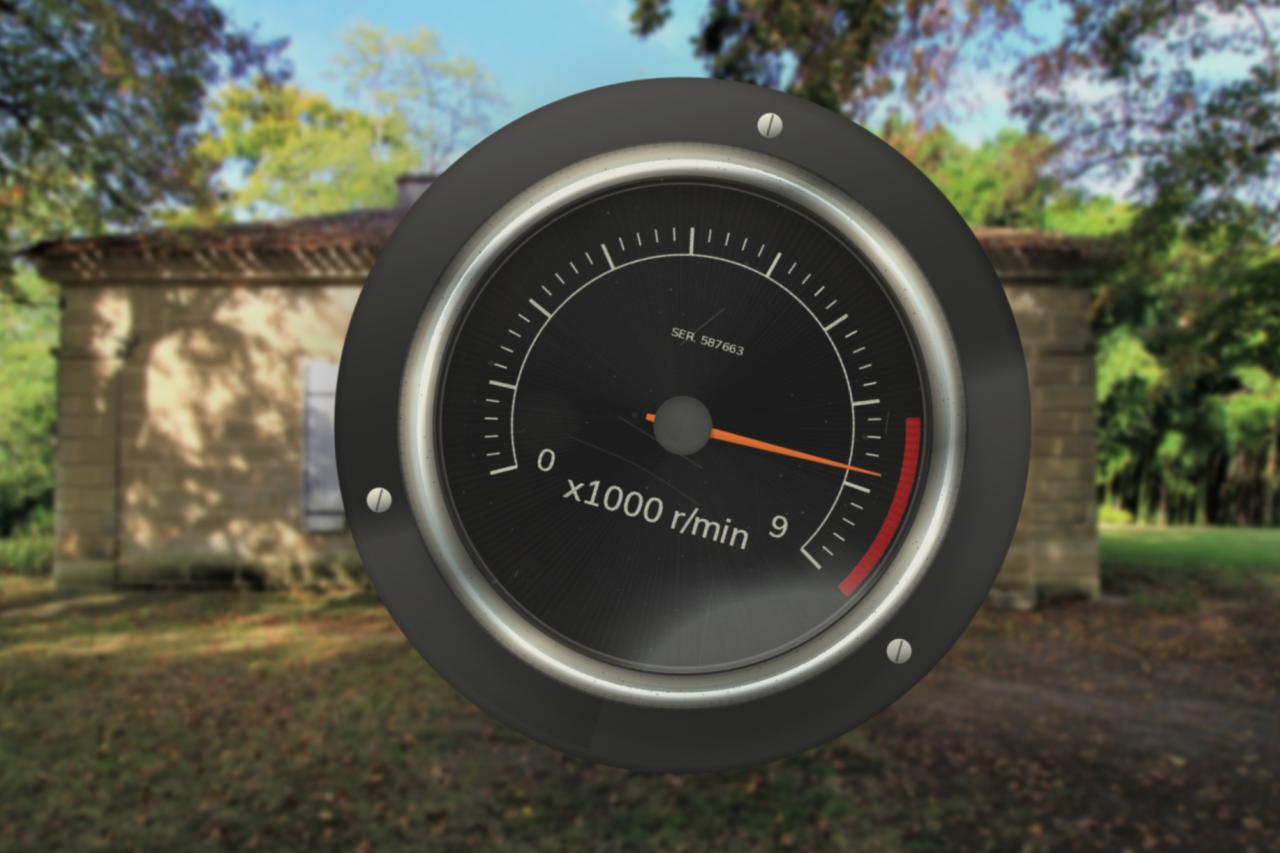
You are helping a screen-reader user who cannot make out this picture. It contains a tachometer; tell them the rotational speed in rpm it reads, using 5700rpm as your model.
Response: 7800rpm
